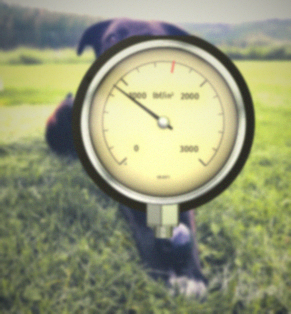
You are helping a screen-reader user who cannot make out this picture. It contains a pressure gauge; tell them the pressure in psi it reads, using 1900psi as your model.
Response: 900psi
